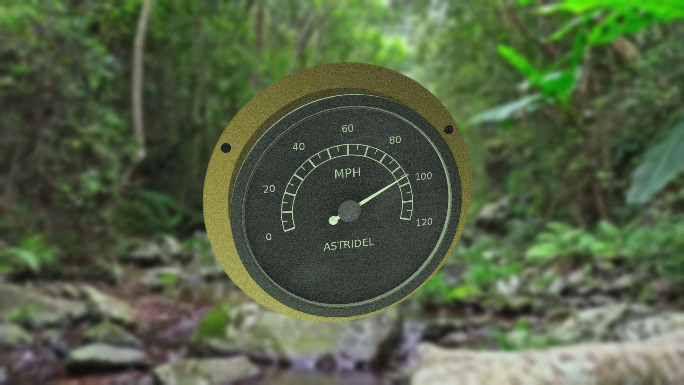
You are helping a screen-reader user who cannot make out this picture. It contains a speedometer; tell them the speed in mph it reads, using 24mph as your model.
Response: 95mph
